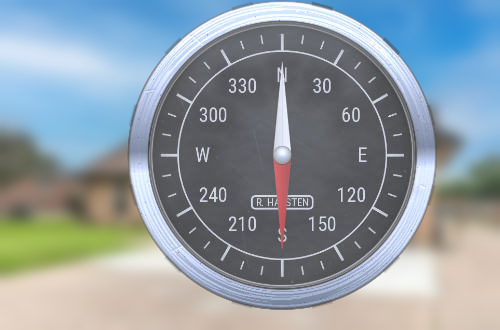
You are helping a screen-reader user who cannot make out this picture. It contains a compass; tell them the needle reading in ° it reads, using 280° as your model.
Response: 180°
